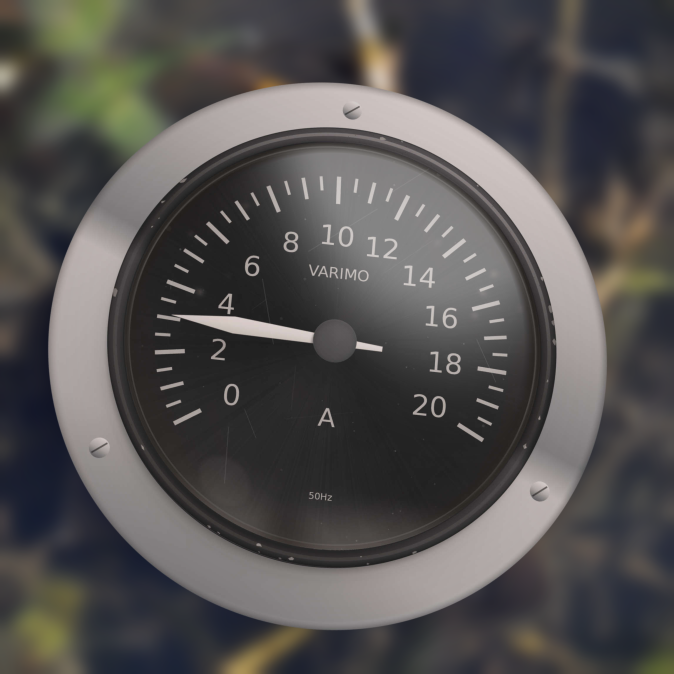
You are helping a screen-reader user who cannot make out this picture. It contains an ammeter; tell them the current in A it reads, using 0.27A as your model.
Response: 3A
